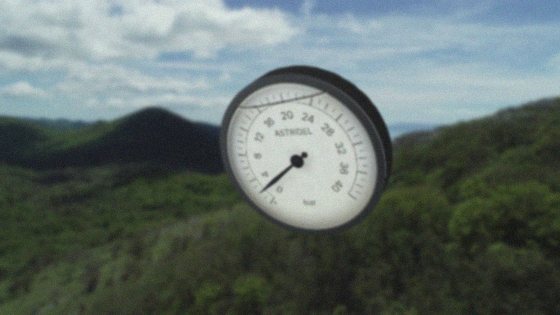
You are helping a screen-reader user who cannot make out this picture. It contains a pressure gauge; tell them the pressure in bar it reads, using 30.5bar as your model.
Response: 2bar
